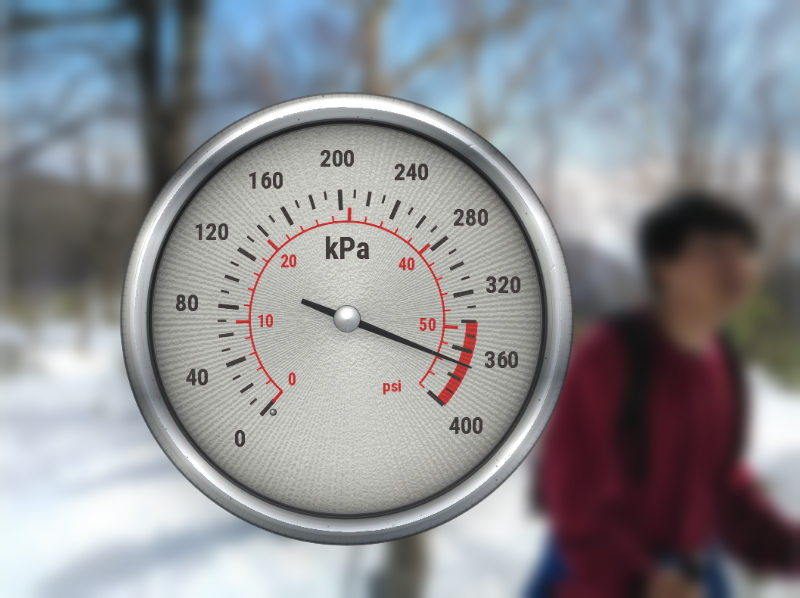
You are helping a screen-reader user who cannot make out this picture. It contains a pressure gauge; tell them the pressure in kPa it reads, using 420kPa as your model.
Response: 370kPa
